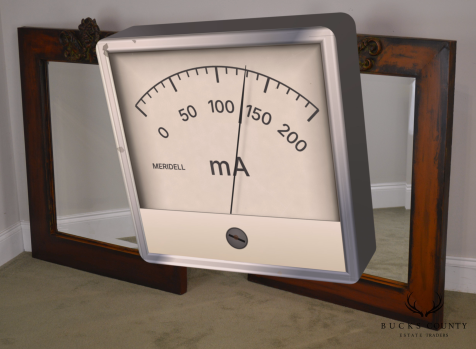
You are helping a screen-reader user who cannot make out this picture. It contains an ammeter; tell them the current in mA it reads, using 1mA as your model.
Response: 130mA
